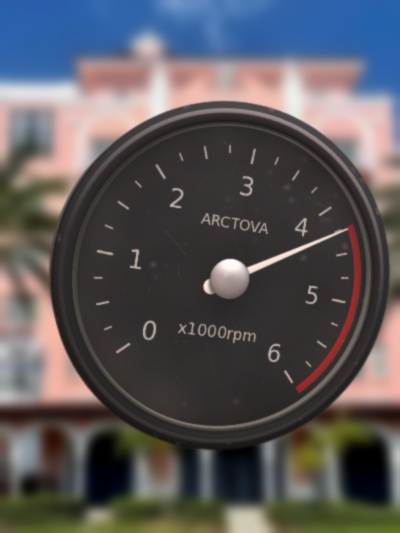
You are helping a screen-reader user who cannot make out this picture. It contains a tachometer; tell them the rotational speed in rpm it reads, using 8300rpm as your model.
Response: 4250rpm
